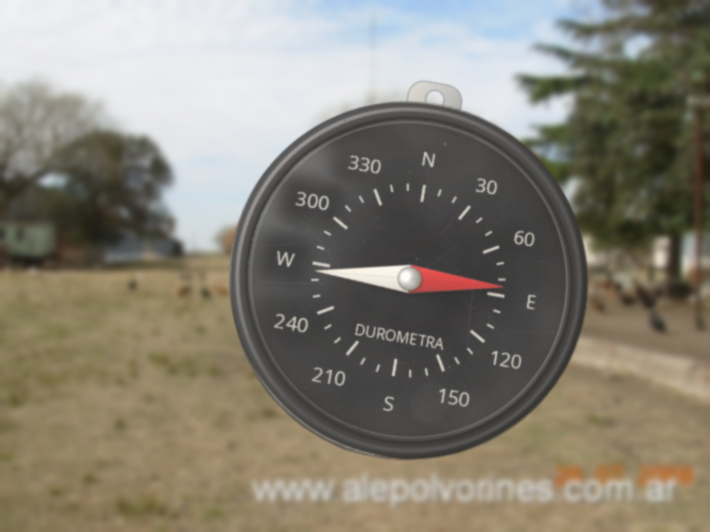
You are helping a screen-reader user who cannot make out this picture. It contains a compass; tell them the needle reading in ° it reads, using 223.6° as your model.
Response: 85°
